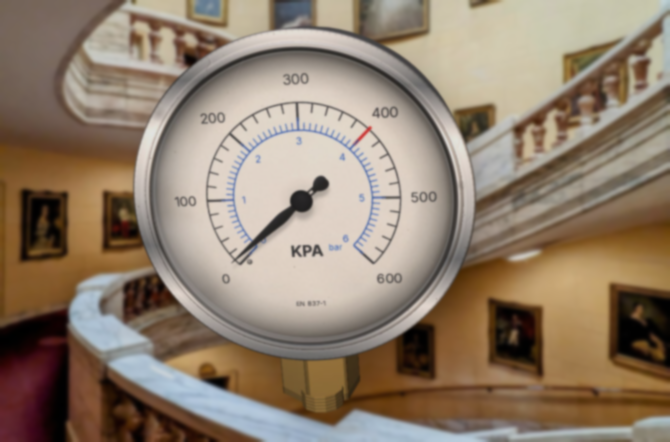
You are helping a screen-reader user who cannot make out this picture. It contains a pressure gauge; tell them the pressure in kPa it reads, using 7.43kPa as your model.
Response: 10kPa
